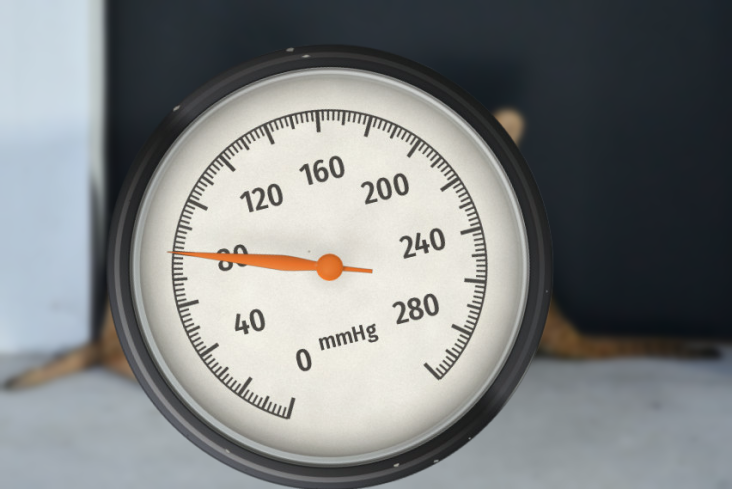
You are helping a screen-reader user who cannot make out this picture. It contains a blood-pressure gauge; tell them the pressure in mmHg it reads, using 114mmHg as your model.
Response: 80mmHg
